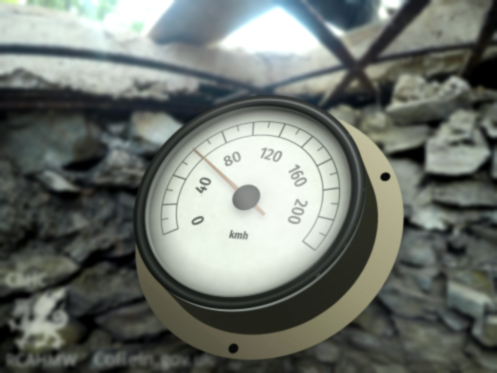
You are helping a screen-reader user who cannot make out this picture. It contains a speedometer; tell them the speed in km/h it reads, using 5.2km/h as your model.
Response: 60km/h
